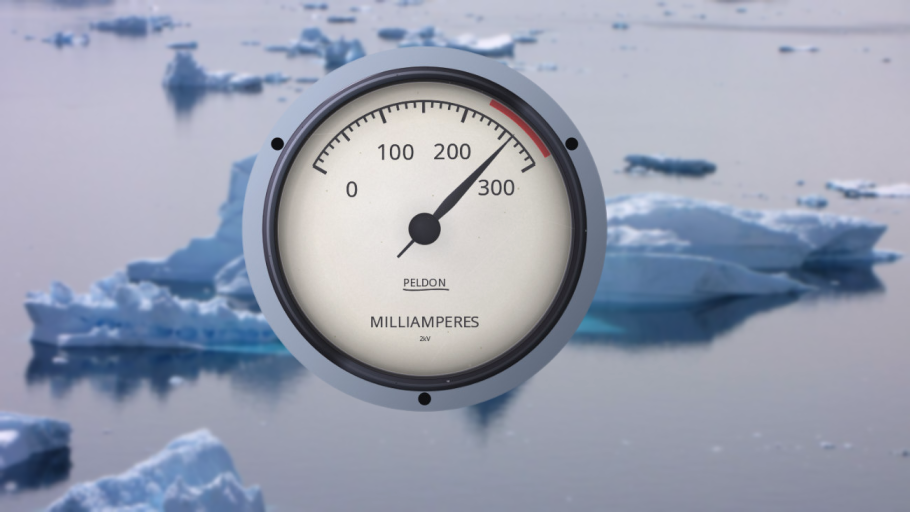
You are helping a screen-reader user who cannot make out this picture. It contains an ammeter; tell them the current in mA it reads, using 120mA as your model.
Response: 260mA
